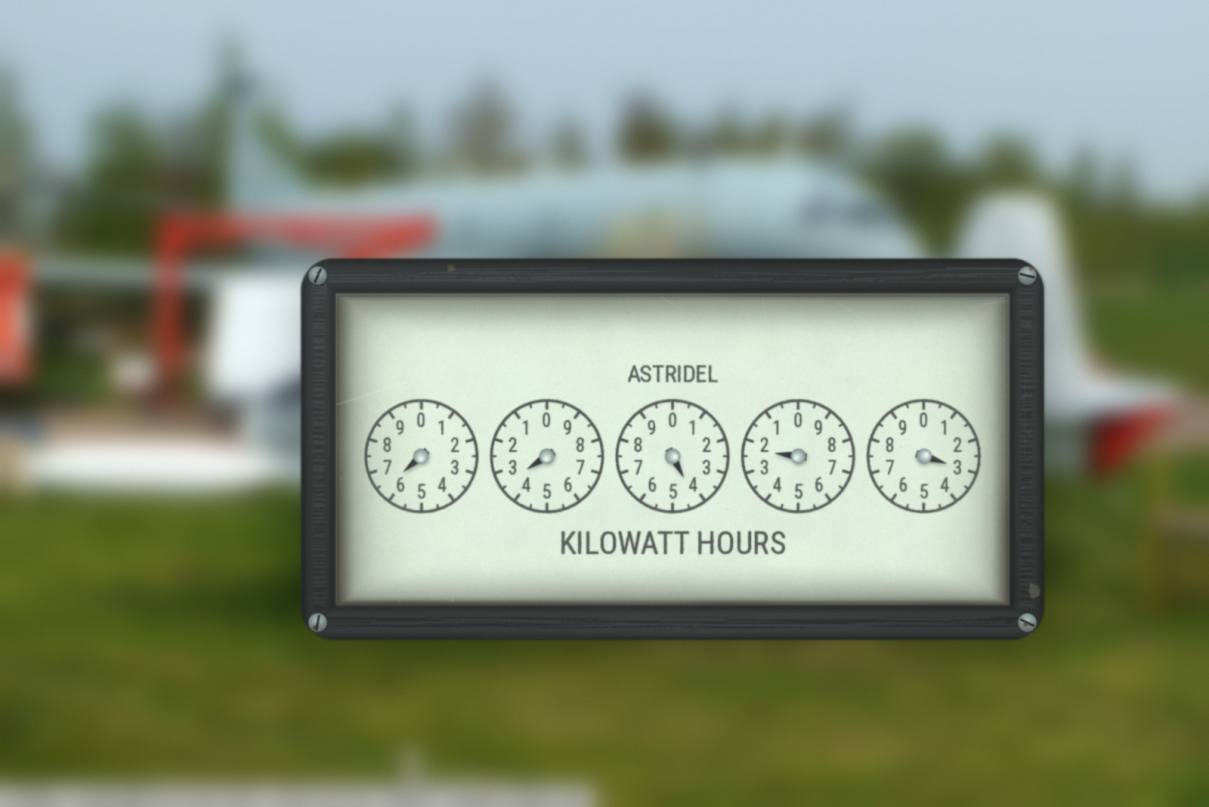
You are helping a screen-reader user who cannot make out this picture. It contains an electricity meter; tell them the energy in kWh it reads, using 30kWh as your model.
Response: 63423kWh
